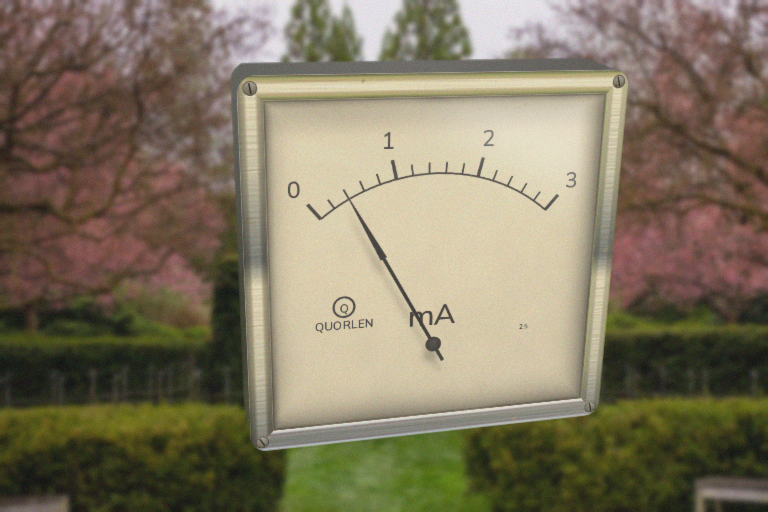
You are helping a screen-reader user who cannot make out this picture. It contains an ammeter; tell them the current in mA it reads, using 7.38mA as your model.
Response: 0.4mA
